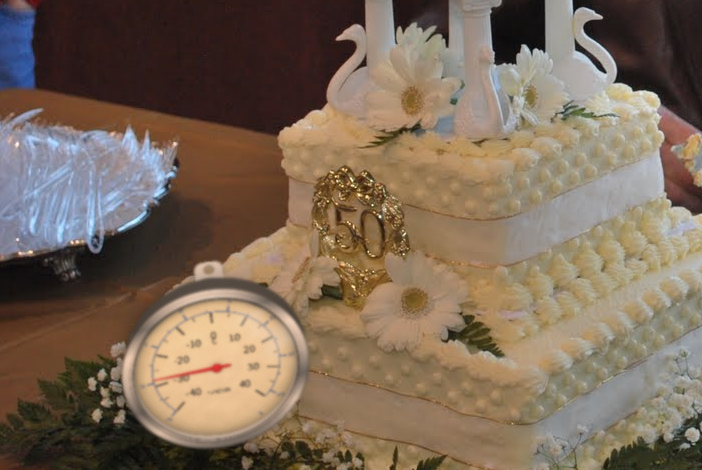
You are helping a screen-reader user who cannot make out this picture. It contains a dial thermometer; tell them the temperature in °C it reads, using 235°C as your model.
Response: -27.5°C
